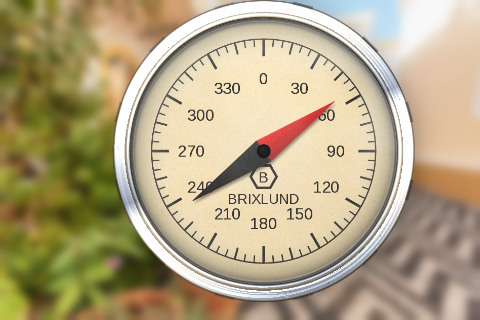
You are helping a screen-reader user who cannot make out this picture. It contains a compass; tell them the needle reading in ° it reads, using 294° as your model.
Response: 55°
